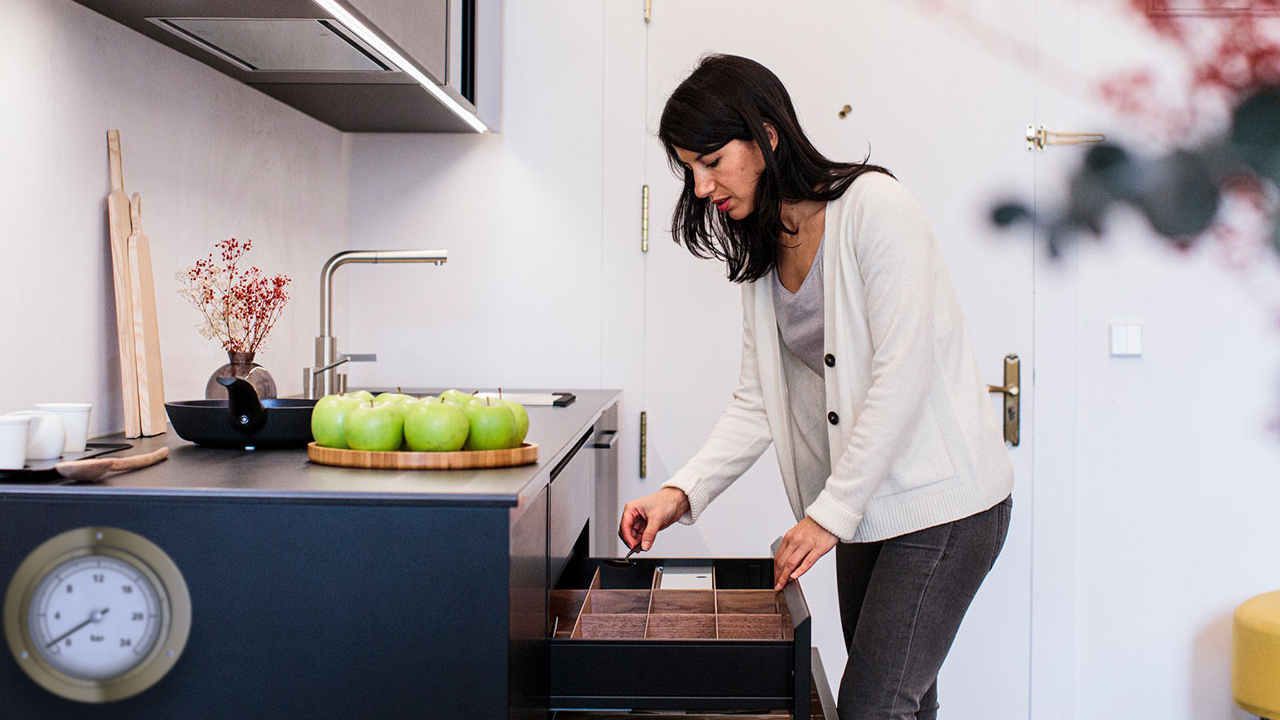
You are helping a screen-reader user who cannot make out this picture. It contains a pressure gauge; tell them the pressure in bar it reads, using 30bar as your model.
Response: 1bar
